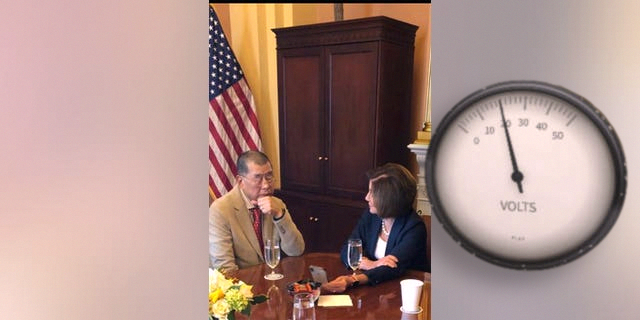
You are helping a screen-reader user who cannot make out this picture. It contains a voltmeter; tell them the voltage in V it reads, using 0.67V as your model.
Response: 20V
